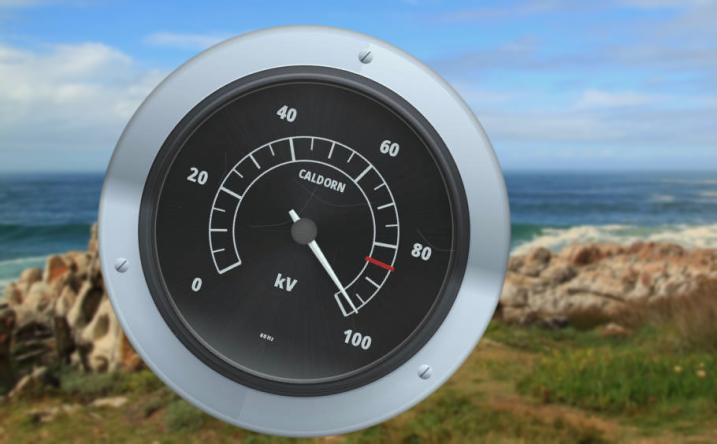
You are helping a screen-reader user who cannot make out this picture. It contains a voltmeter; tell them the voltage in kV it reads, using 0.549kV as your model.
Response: 97.5kV
